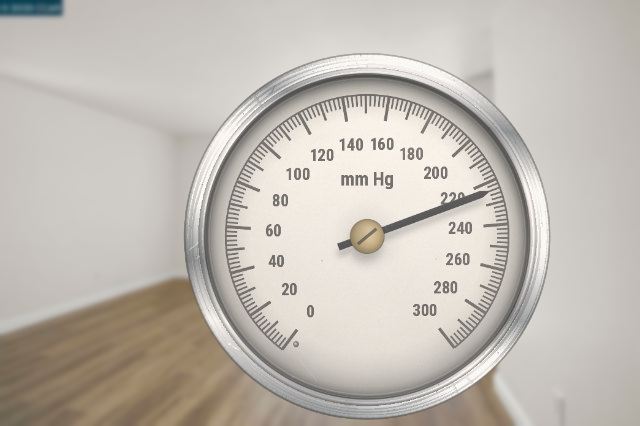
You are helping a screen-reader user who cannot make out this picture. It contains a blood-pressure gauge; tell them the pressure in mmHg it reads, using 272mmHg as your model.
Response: 224mmHg
